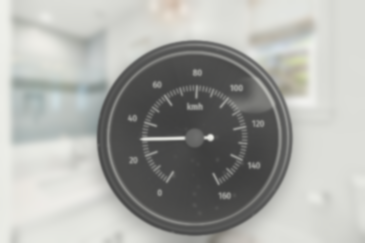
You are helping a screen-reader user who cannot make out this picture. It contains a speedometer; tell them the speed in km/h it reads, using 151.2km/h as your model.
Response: 30km/h
